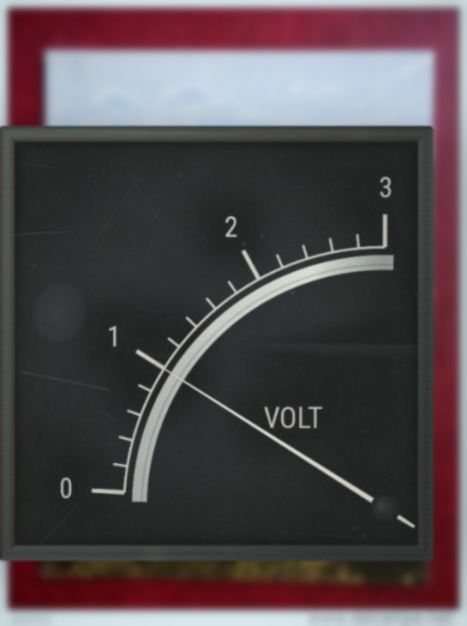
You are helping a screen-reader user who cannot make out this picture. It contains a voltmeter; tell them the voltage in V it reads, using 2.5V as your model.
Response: 1V
